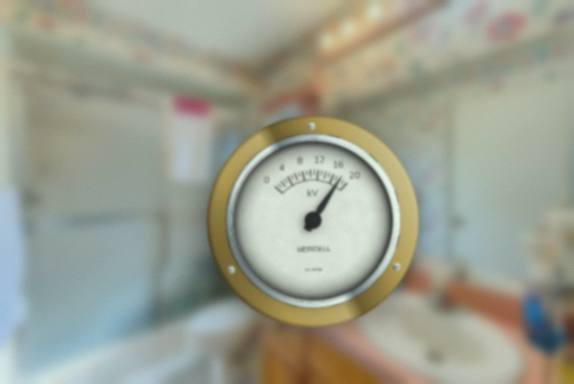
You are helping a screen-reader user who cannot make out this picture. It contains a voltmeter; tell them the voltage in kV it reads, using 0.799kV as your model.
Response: 18kV
